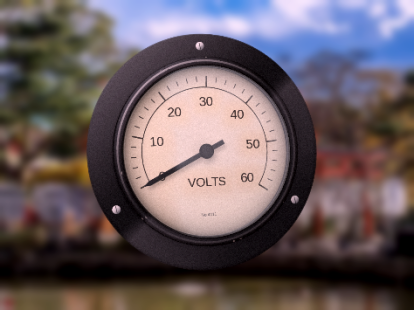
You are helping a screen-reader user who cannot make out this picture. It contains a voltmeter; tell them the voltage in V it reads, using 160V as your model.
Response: 0V
